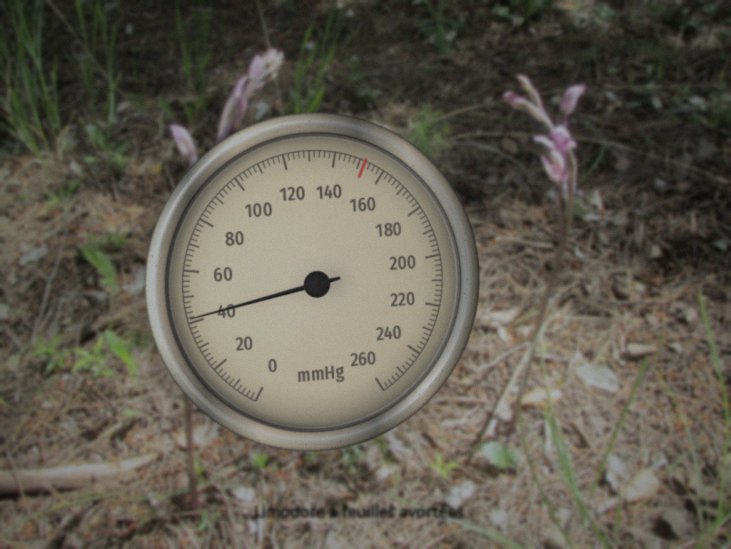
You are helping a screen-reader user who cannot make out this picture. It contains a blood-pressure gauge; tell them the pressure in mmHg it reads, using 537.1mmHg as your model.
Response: 42mmHg
